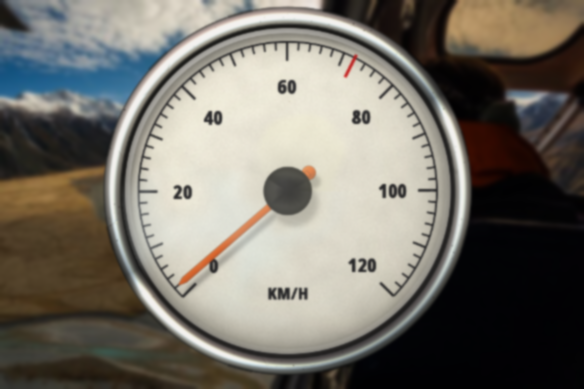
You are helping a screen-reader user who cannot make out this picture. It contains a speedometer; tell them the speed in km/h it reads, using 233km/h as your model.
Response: 2km/h
